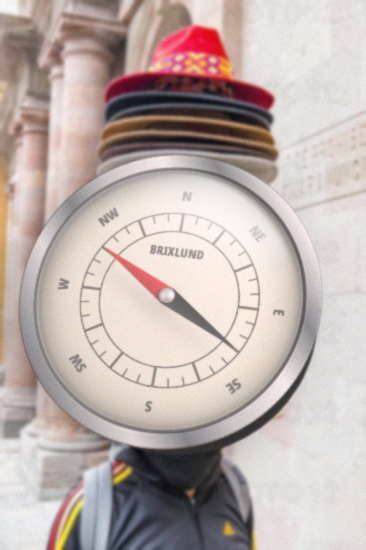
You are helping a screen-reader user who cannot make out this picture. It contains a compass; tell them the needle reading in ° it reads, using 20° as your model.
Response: 300°
